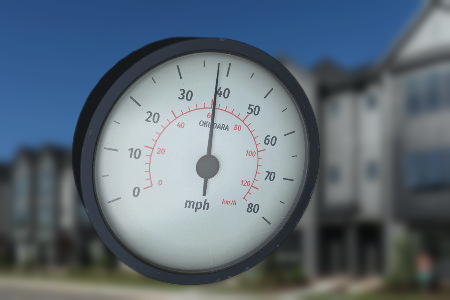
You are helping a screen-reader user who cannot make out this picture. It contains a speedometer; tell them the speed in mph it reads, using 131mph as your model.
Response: 37.5mph
